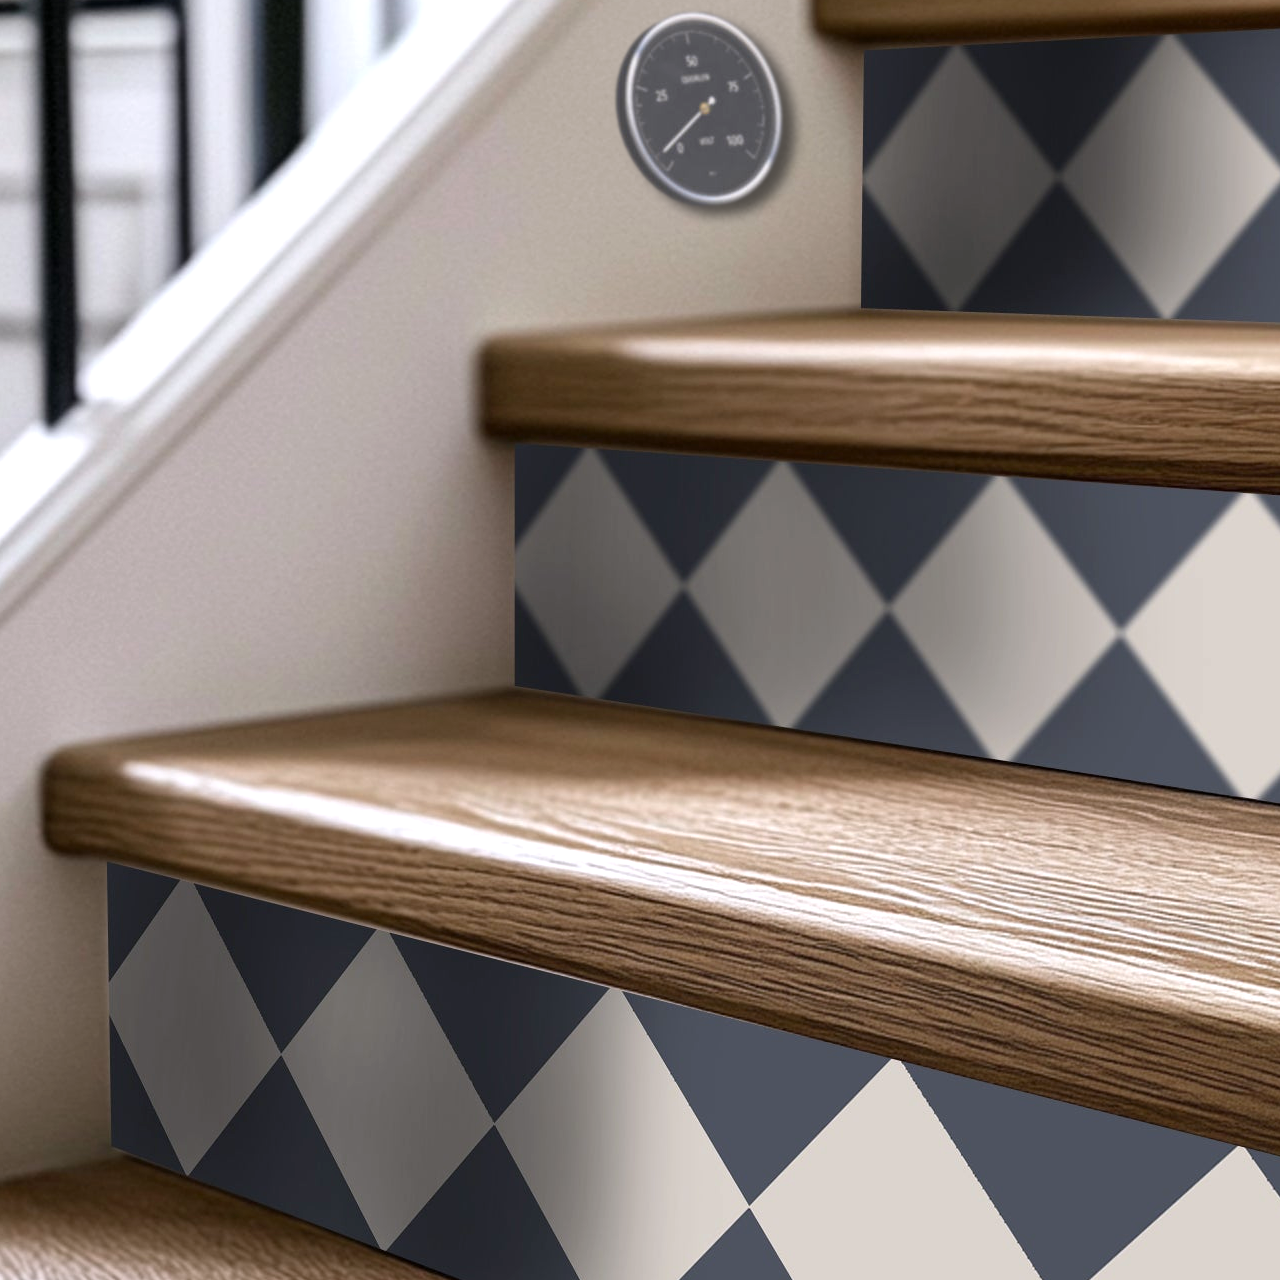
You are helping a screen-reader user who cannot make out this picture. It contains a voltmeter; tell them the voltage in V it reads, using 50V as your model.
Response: 5V
